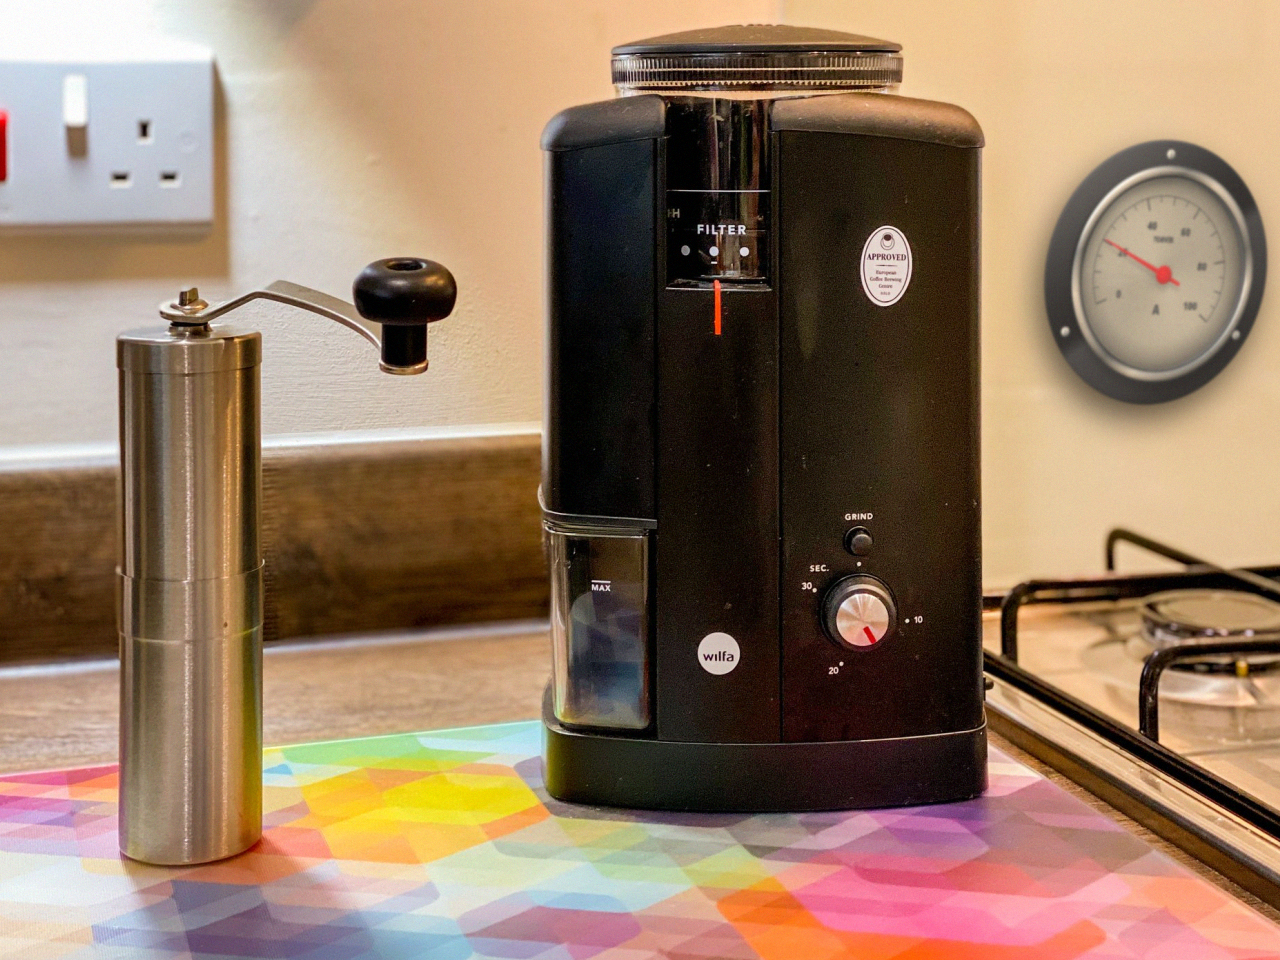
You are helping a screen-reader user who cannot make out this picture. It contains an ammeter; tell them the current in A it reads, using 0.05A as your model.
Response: 20A
